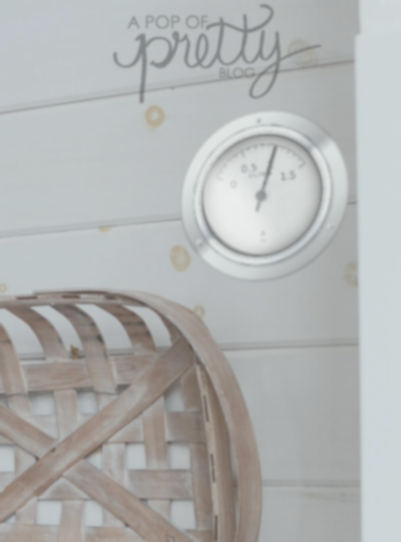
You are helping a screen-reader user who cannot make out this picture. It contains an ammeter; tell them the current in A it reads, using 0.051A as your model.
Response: 1A
